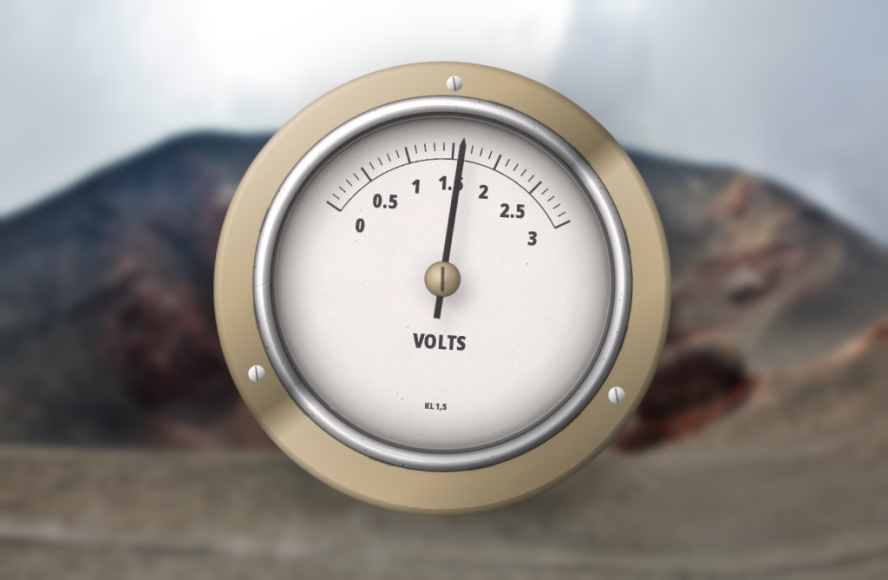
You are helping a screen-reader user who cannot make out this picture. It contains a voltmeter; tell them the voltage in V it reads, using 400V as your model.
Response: 1.6V
